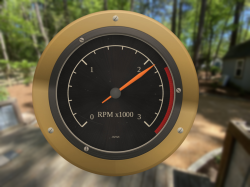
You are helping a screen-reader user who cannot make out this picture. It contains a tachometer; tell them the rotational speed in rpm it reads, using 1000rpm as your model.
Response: 2100rpm
